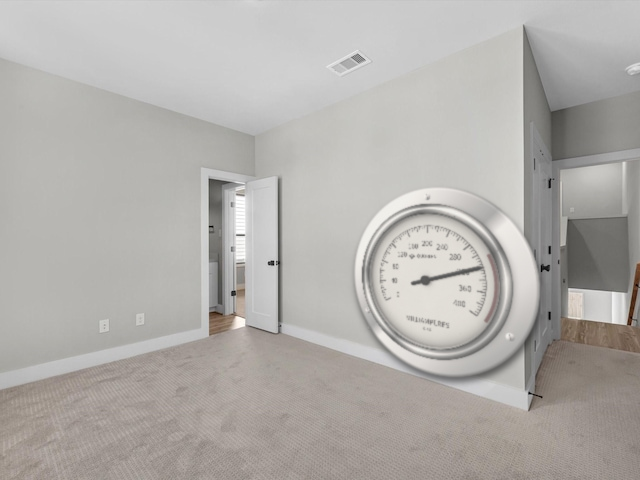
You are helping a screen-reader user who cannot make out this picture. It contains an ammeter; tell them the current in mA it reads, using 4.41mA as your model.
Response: 320mA
